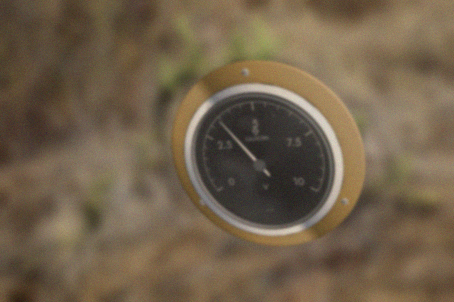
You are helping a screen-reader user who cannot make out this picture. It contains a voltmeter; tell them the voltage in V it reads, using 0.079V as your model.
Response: 3.5V
